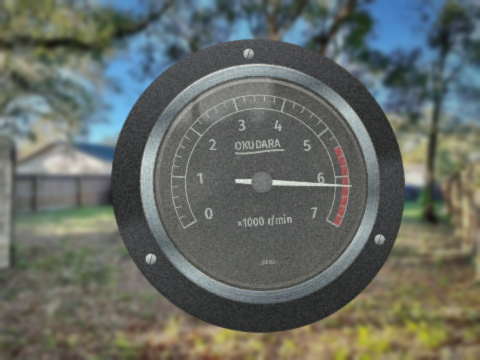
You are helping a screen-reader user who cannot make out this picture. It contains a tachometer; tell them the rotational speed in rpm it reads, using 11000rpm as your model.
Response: 6200rpm
